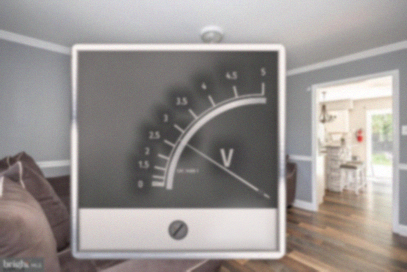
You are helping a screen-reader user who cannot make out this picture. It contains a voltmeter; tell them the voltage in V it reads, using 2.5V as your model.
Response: 2.75V
